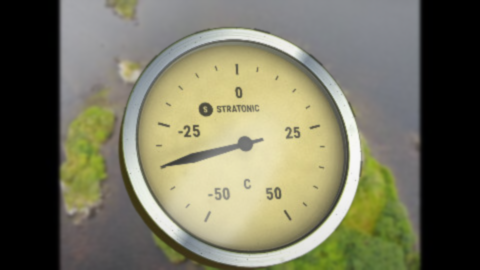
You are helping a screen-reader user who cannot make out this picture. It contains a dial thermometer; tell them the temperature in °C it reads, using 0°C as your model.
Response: -35°C
